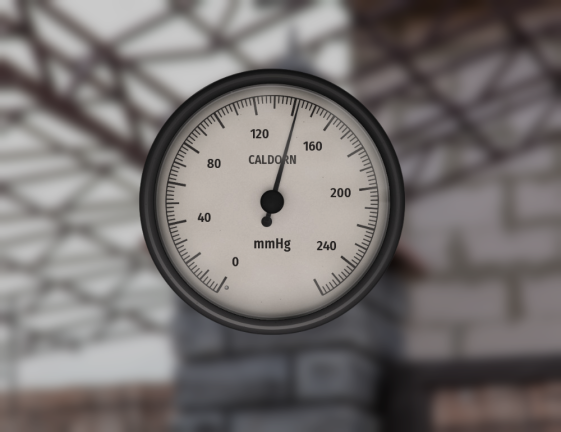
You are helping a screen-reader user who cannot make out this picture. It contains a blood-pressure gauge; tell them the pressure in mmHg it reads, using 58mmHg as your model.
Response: 142mmHg
